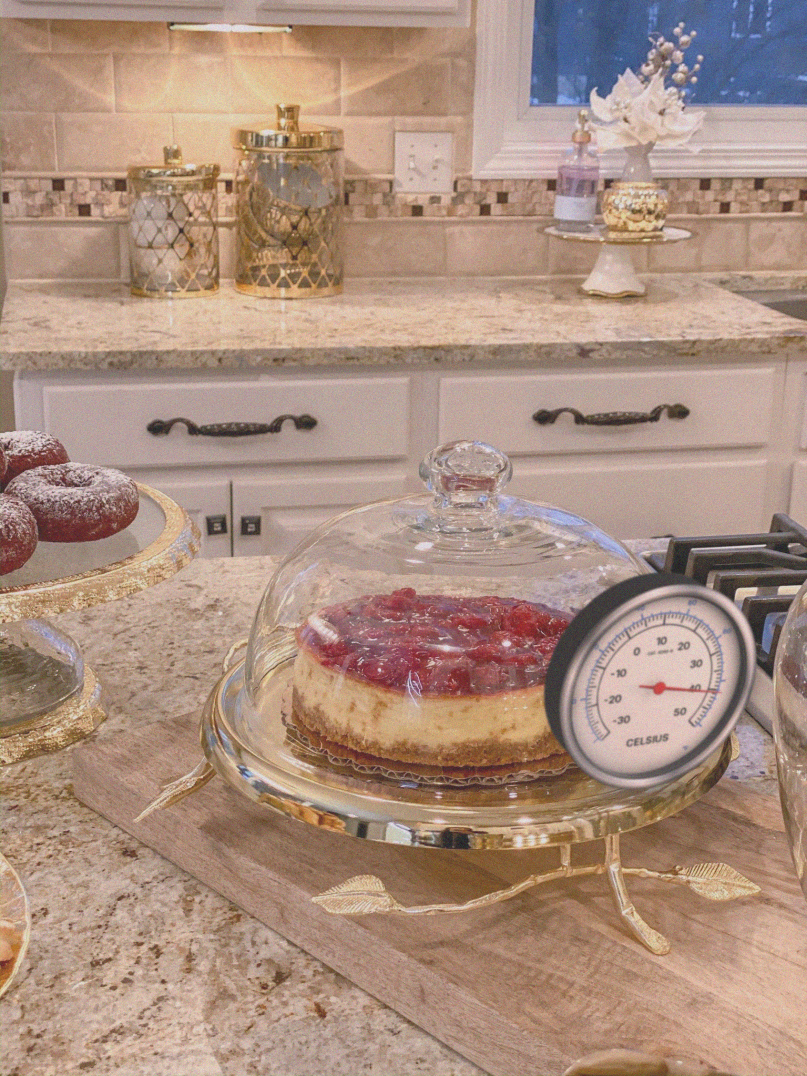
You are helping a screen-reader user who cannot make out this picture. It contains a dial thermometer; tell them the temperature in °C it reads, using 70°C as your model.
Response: 40°C
